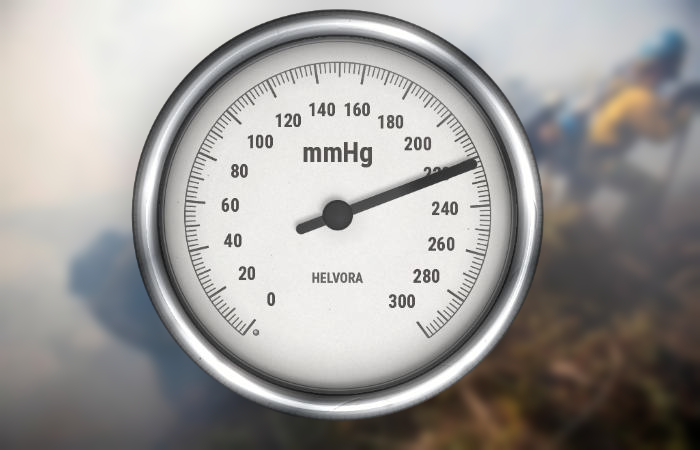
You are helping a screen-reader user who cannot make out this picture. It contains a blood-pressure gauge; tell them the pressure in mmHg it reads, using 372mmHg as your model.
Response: 222mmHg
